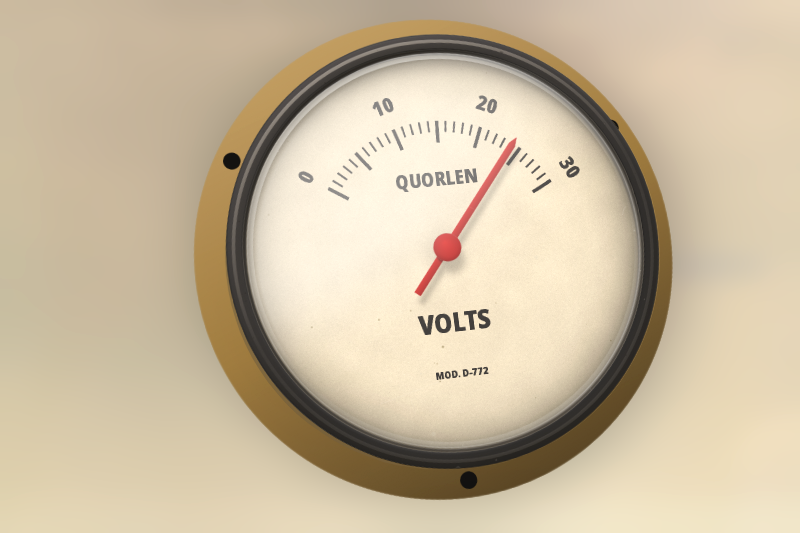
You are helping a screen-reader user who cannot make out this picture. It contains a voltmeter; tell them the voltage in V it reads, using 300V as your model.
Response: 24V
